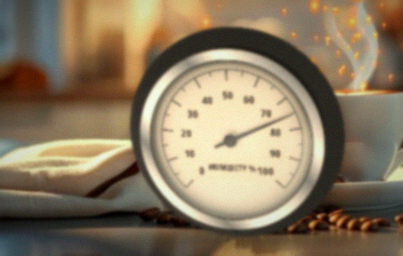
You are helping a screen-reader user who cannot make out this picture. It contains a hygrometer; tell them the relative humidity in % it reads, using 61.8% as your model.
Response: 75%
